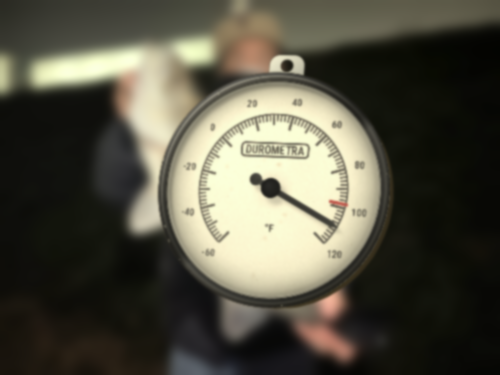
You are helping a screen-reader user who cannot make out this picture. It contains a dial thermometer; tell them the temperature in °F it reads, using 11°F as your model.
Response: 110°F
